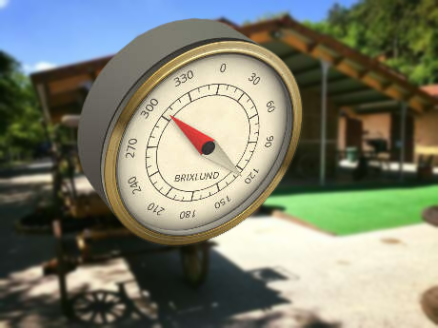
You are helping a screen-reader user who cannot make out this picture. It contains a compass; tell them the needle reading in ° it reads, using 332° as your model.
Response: 305°
